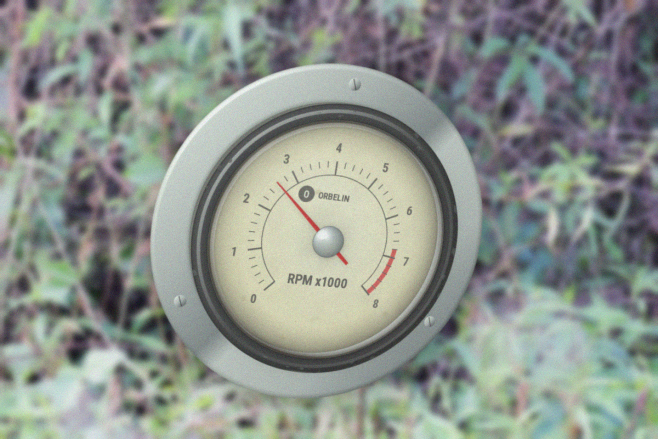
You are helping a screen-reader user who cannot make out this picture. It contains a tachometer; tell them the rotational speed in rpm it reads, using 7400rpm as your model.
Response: 2600rpm
